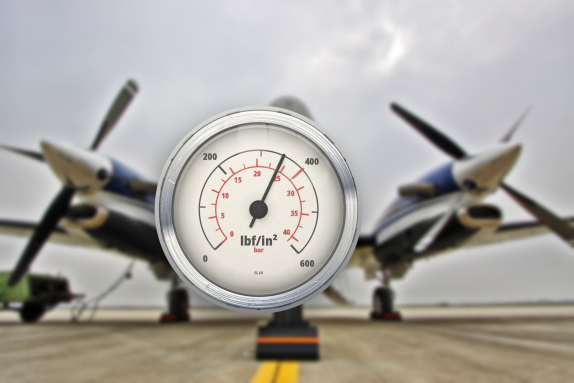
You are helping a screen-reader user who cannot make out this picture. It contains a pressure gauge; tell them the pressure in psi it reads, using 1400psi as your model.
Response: 350psi
